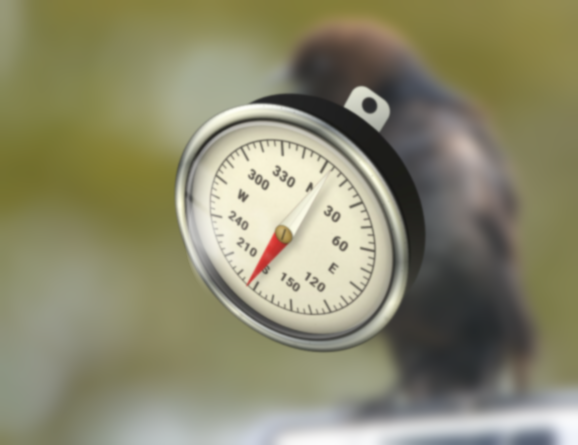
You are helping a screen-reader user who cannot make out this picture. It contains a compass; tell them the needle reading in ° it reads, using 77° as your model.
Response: 185°
